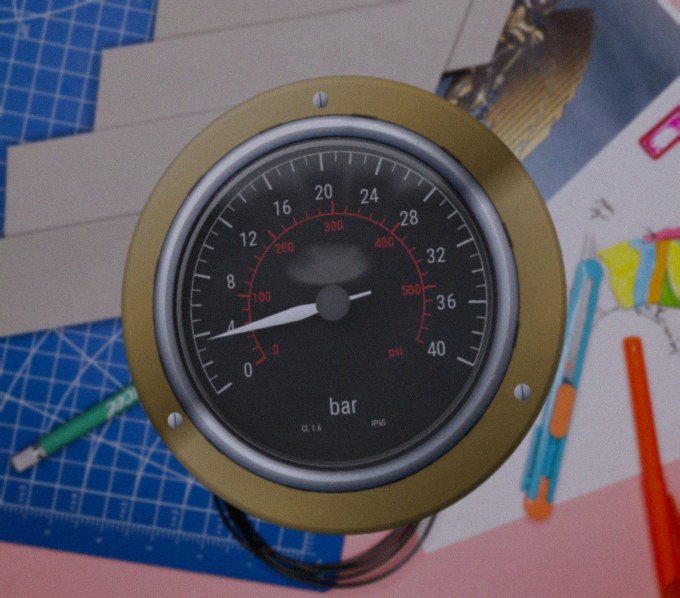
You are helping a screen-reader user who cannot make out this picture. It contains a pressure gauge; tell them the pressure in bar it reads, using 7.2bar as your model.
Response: 3.5bar
